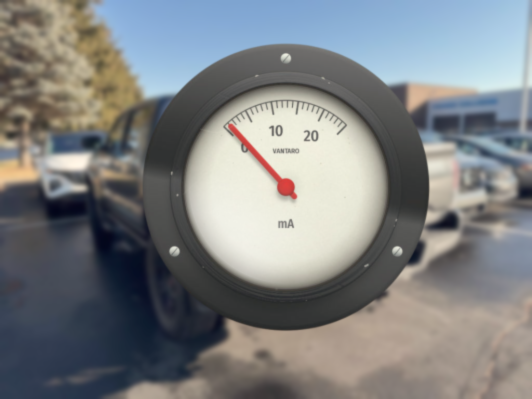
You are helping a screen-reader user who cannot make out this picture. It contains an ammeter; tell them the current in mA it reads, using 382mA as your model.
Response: 1mA
